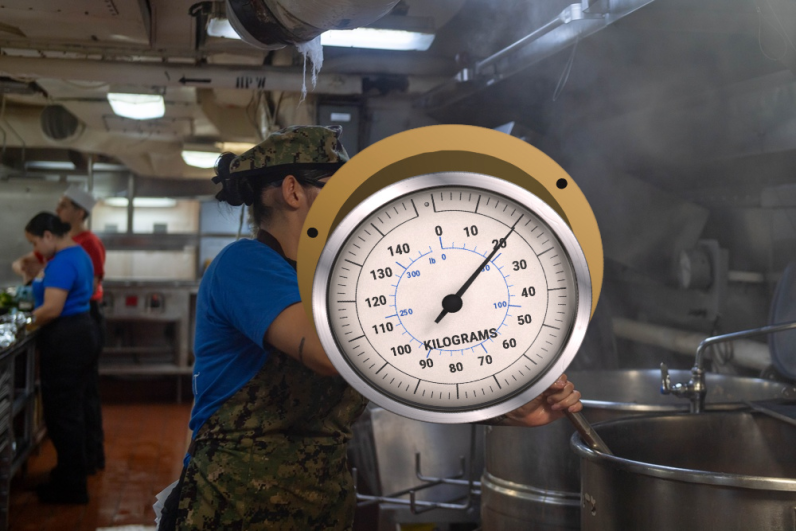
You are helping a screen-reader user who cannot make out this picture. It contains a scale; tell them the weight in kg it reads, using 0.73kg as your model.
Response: 20kg
